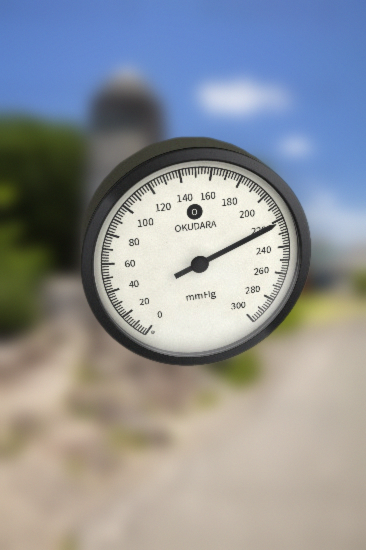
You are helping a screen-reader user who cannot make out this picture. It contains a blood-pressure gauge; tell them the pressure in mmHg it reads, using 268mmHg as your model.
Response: 220mmHg
